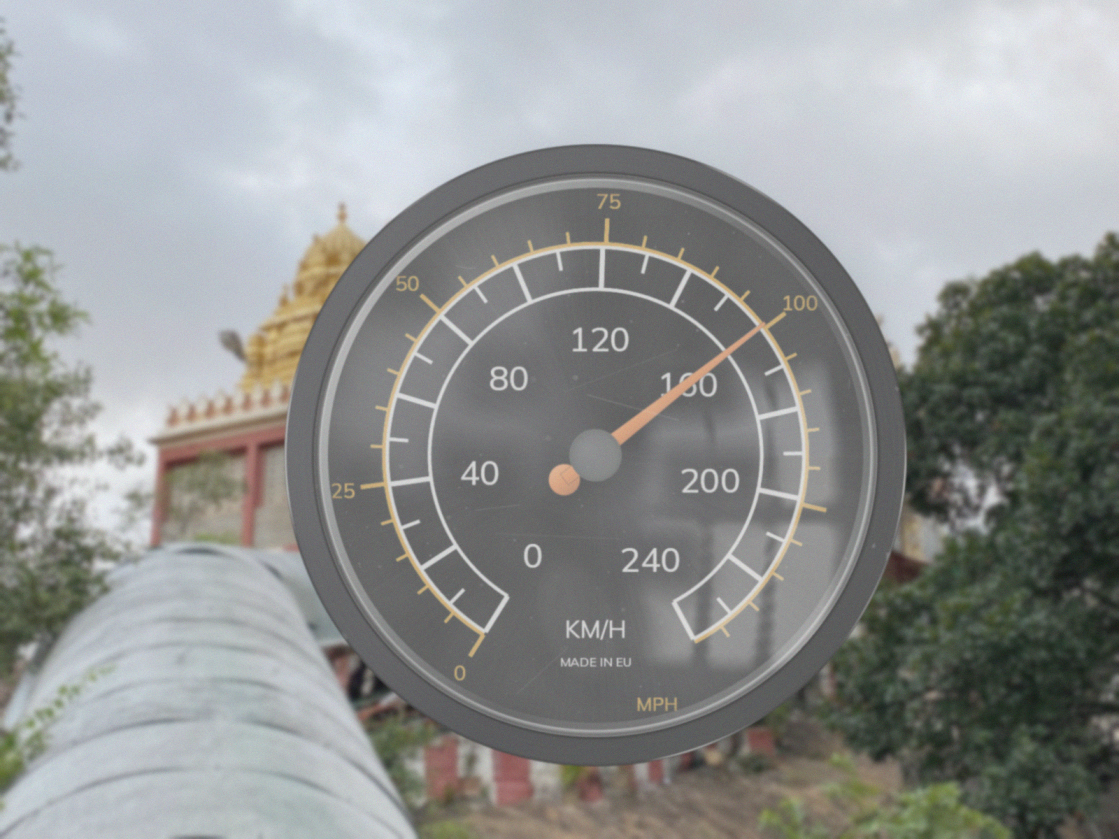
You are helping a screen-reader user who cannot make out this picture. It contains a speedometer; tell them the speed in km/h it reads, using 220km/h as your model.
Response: 160km/h
